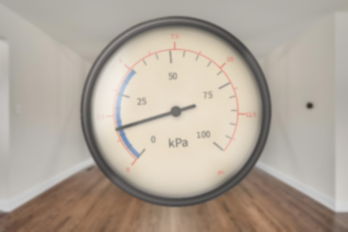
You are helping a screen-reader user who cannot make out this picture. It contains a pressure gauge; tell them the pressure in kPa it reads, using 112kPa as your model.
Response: 12.5kPa
